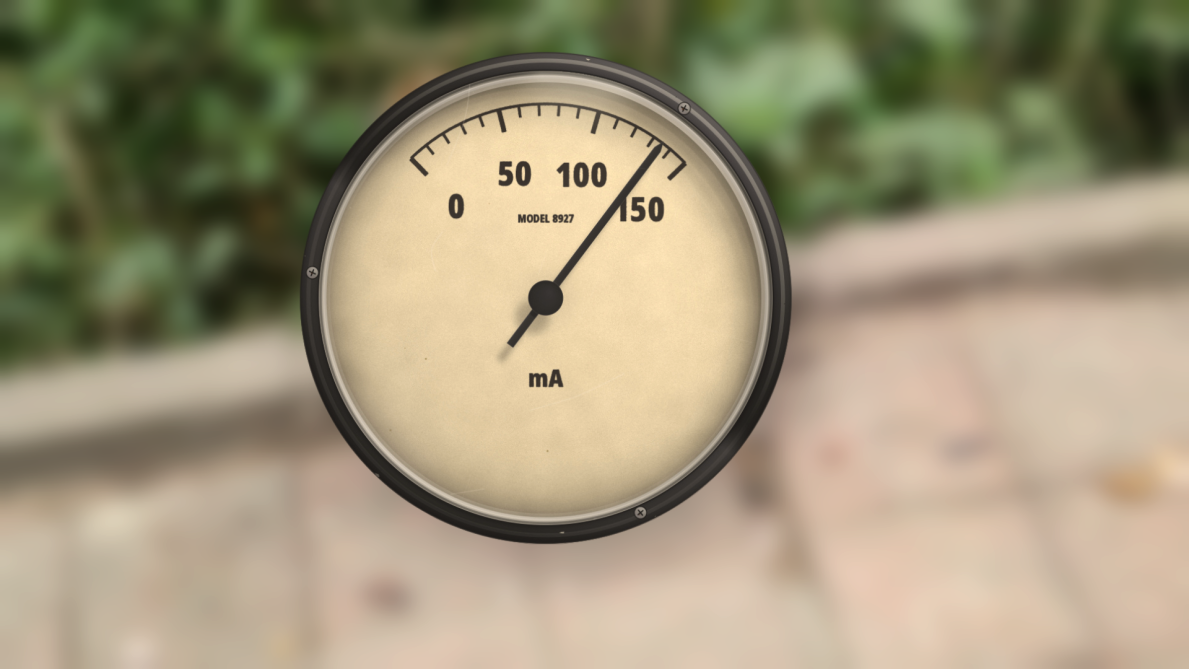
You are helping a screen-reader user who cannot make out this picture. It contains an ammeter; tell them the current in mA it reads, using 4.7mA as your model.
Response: 135mA
